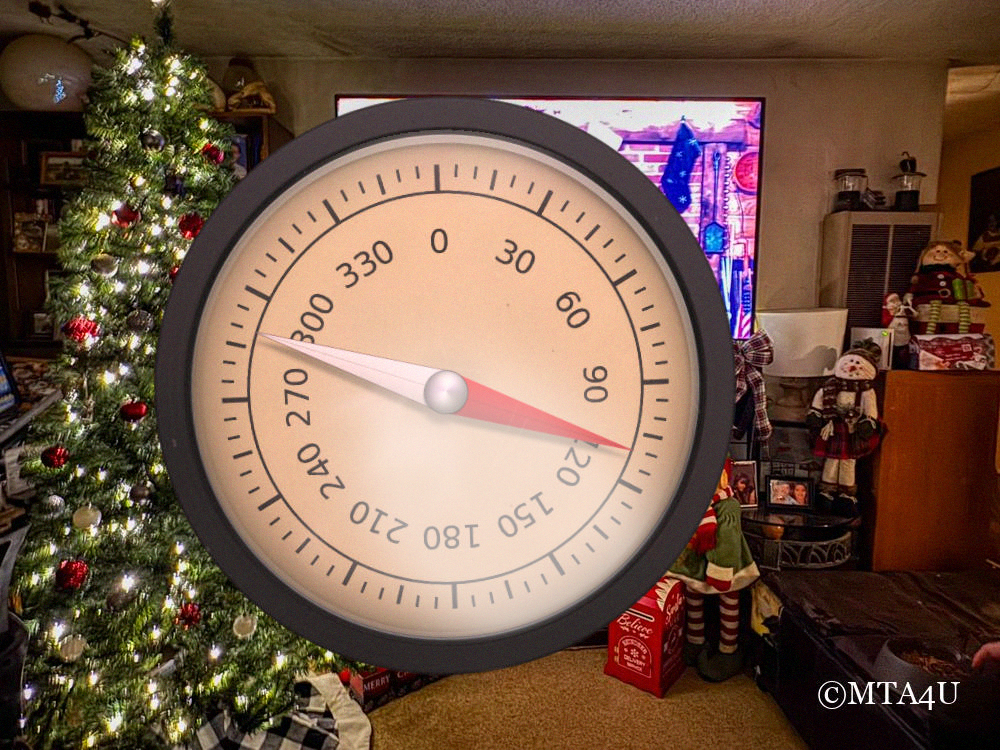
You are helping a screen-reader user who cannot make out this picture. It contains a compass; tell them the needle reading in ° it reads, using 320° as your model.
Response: 110°
